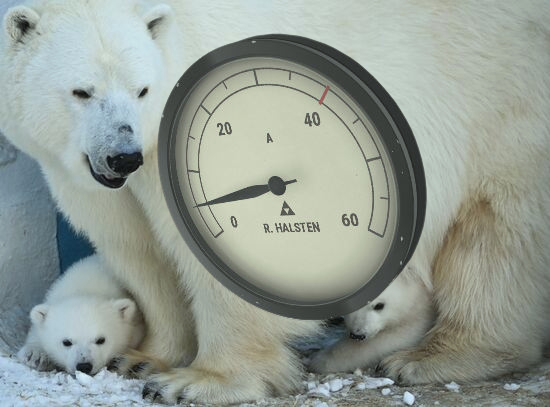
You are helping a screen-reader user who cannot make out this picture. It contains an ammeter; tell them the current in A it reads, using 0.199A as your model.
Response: 5A
